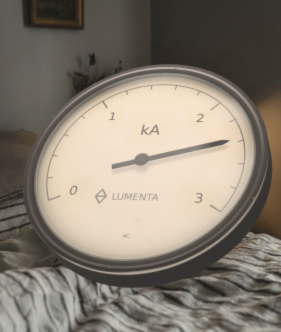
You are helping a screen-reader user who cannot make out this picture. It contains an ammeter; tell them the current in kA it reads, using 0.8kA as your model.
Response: 2.4kA
